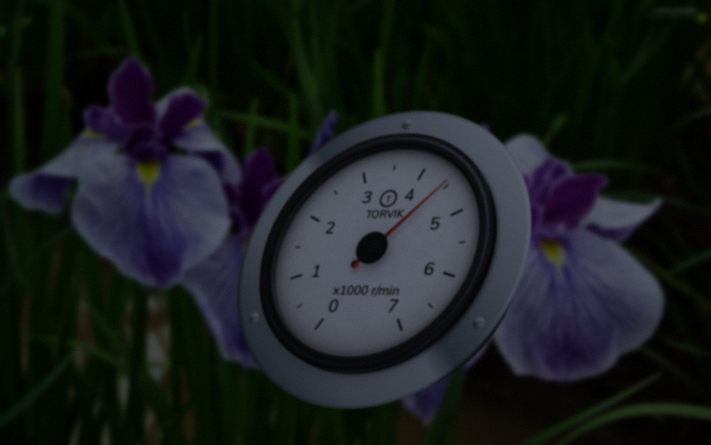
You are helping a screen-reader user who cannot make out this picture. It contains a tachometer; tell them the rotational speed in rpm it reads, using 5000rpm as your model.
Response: 4500rpm
